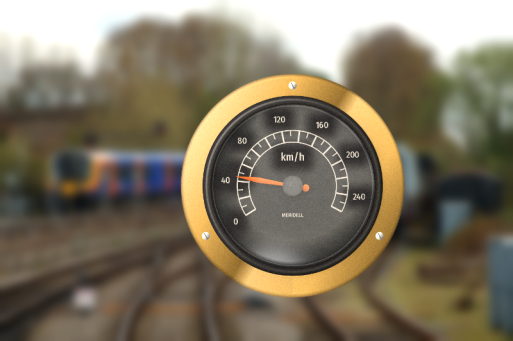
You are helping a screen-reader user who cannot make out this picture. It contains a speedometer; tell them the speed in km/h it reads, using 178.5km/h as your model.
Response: 45km/h
